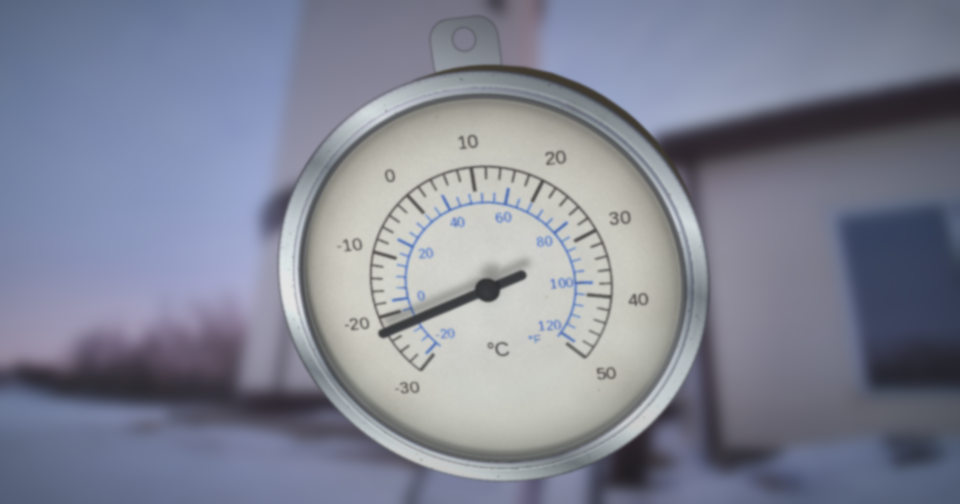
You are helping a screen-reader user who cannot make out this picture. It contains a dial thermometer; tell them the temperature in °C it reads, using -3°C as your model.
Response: -22°C
